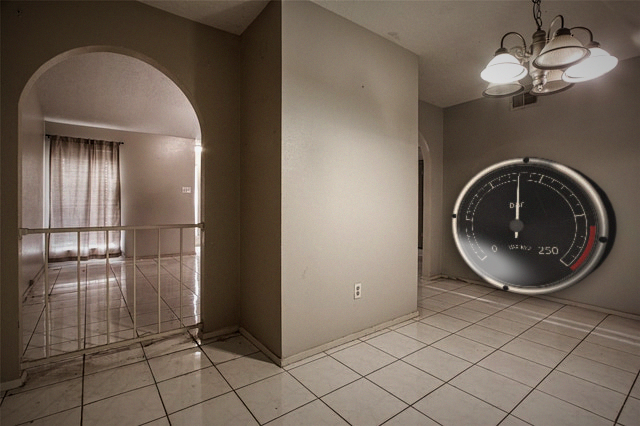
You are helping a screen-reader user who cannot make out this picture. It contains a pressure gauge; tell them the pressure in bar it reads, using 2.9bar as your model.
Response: 130bar
